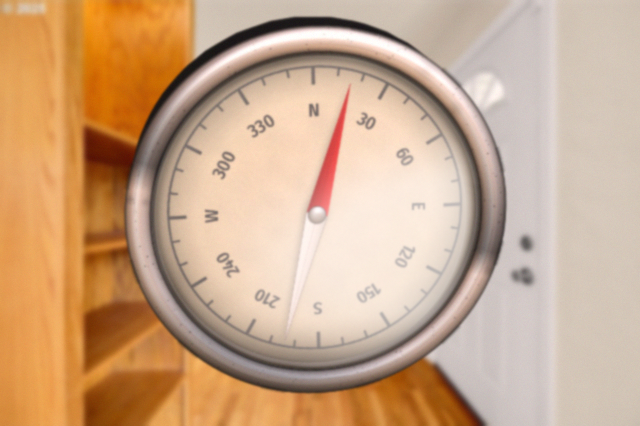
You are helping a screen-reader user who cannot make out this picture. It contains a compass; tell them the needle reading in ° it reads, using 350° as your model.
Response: 15°
